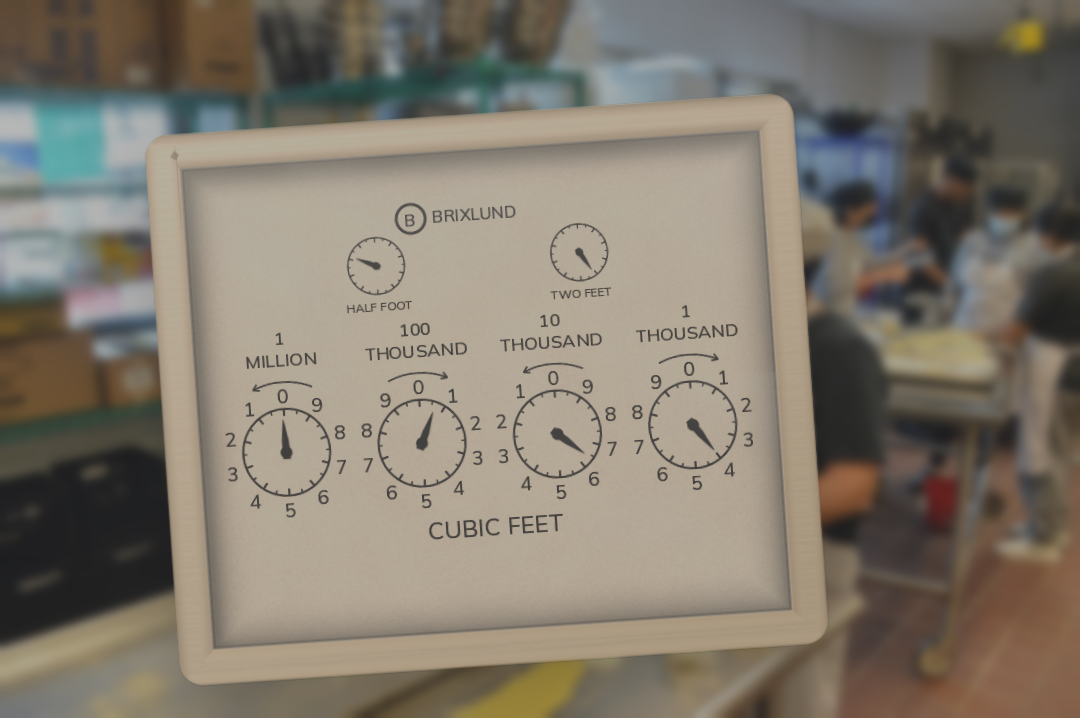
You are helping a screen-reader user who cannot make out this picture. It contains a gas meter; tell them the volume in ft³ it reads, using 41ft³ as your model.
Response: 6400ft³
